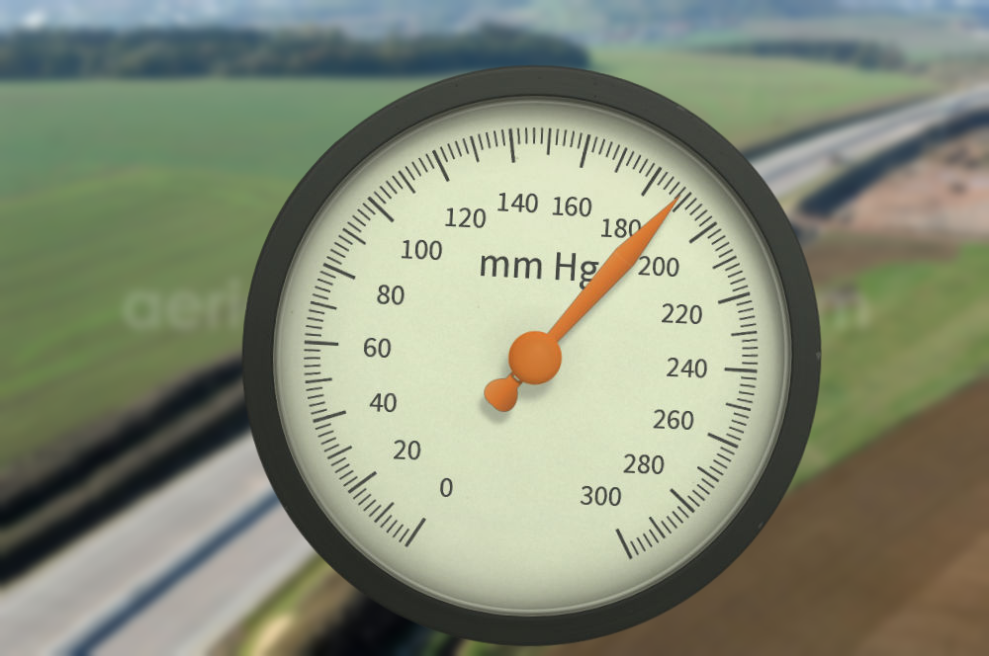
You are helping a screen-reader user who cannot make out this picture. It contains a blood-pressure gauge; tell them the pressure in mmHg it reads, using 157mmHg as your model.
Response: 188mmHg
